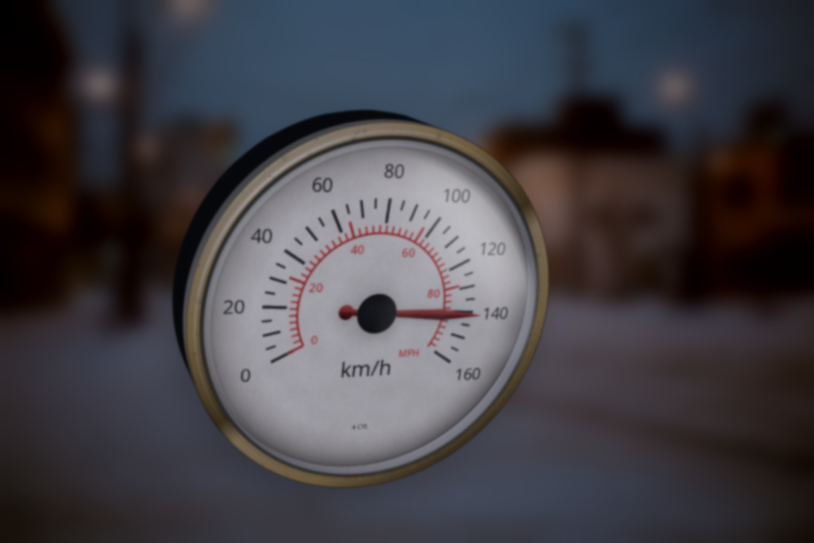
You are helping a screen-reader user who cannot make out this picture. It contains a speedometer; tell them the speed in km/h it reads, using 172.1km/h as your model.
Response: 140km/h
